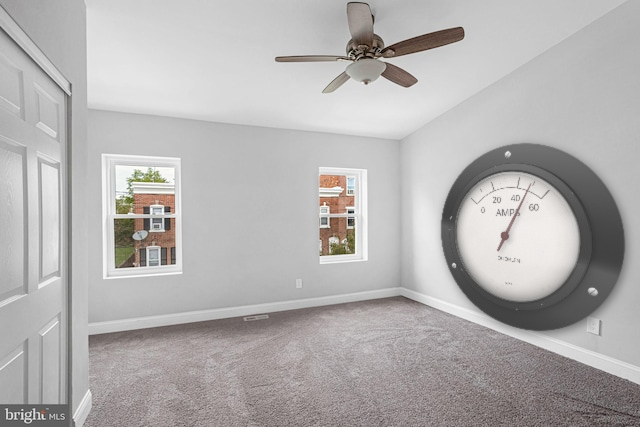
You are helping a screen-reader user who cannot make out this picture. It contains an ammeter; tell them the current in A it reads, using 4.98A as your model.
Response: 50A
